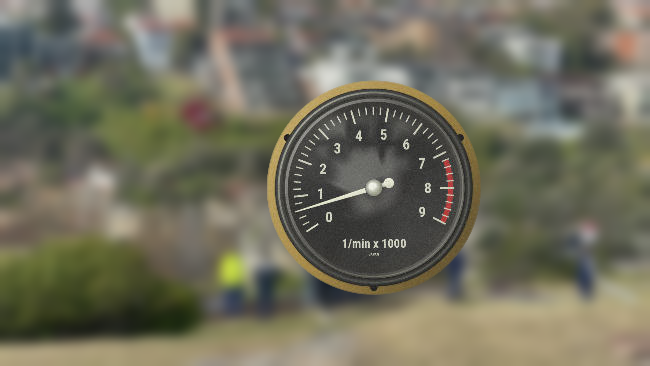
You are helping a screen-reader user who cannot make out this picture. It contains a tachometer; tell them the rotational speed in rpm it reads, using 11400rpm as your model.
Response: 600rpm
